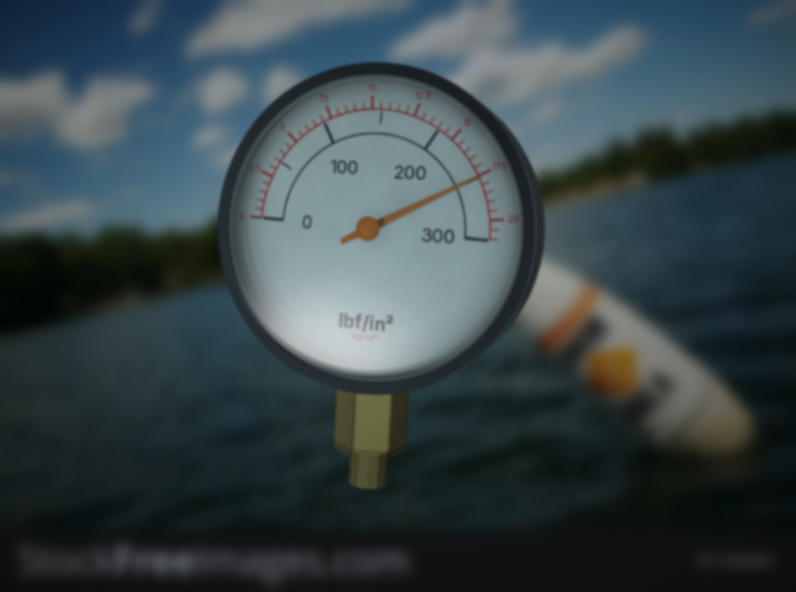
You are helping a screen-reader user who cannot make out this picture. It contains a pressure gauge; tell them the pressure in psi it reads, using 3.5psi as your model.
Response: 250psi
